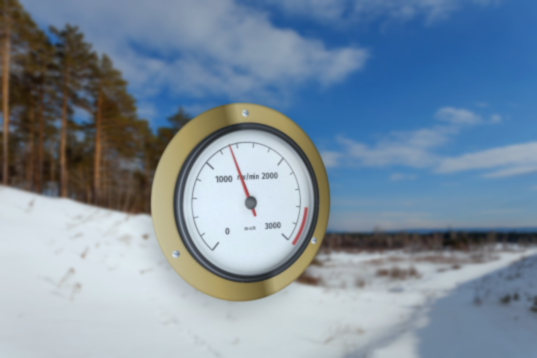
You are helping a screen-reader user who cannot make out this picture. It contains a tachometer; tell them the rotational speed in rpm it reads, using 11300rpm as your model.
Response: 1300rpm
